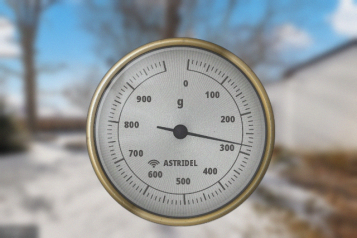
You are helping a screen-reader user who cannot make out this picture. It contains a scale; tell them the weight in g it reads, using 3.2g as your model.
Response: 280g
